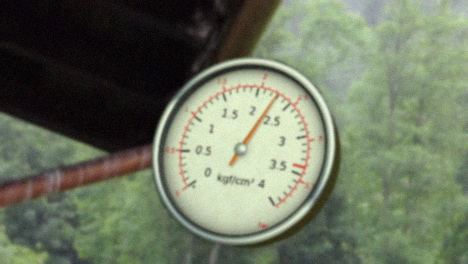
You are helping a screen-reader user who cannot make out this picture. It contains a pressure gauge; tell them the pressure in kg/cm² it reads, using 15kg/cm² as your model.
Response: 2.3kg/cm²
